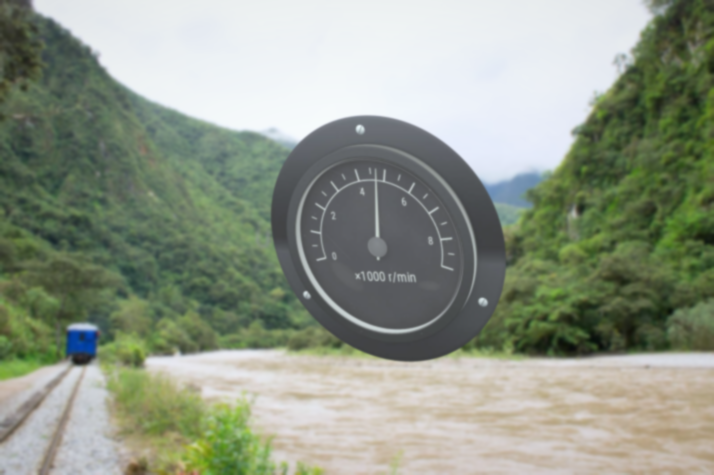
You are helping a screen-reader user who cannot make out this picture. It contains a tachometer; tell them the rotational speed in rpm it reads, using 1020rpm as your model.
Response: 4750rpm
